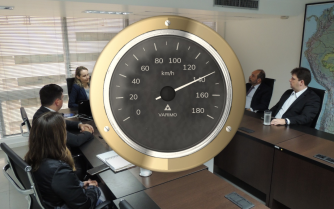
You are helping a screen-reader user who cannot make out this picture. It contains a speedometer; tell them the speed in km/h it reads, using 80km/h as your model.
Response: 140km/h
